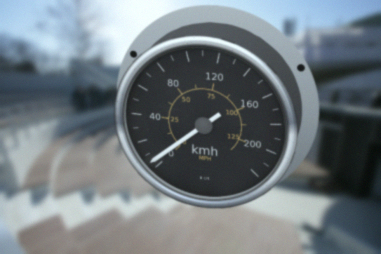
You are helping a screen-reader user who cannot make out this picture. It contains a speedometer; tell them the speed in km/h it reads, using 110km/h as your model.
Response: 5km/h
